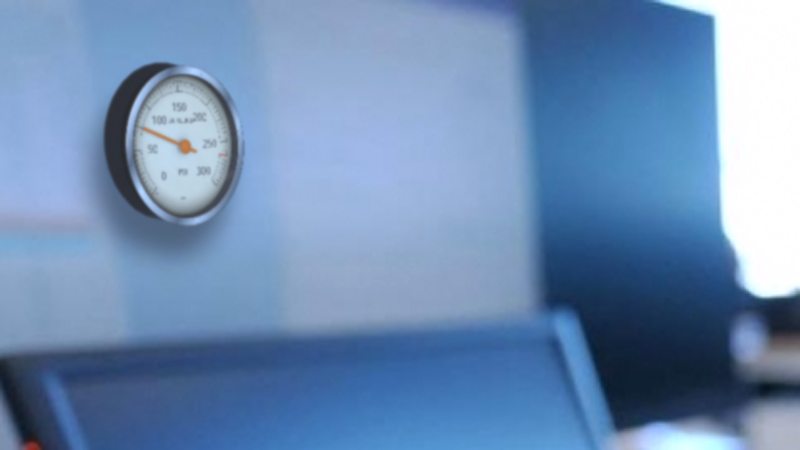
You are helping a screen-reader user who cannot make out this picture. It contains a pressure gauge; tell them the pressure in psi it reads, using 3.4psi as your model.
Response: 75psi
